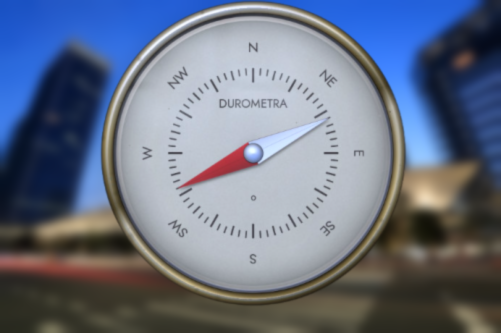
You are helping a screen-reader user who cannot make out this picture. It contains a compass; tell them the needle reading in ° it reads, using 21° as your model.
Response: 245°
